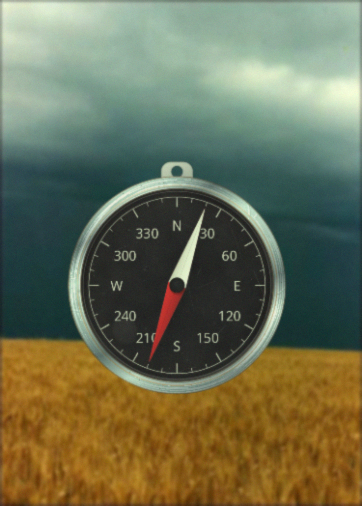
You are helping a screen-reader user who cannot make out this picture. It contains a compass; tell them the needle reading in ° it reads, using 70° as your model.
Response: 200°
